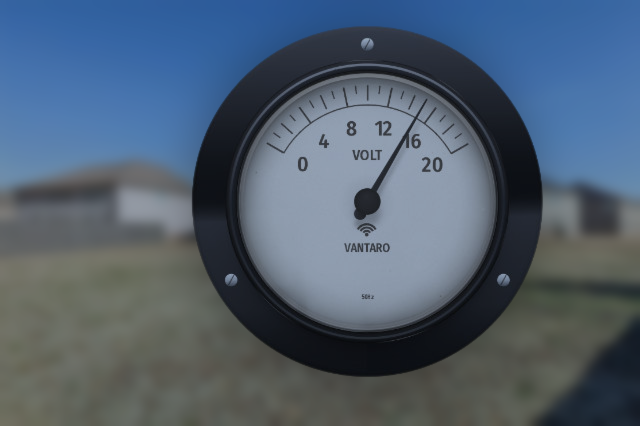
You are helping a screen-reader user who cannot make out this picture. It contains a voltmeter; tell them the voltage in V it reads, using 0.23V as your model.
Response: 15V
